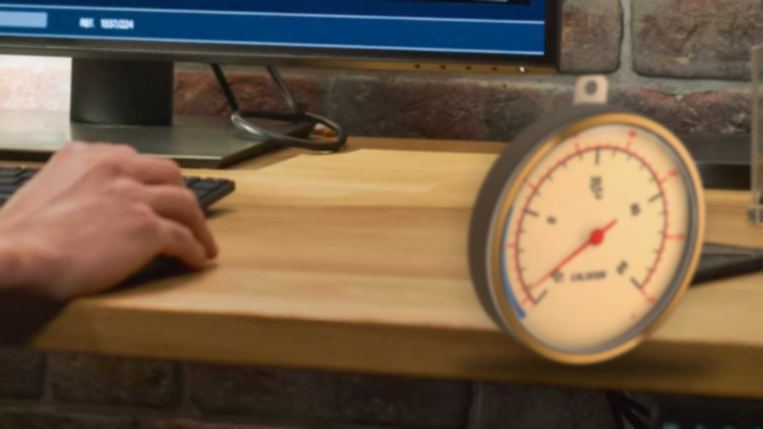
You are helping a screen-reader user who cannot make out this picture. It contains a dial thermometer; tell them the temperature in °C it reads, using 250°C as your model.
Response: -16°C
